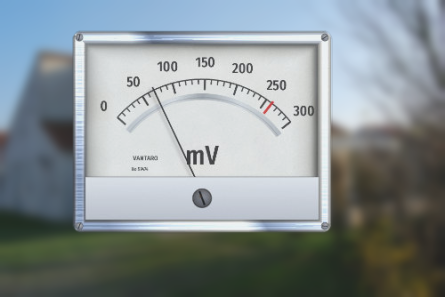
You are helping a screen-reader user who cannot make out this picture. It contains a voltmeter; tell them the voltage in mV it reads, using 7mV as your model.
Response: 70mV
